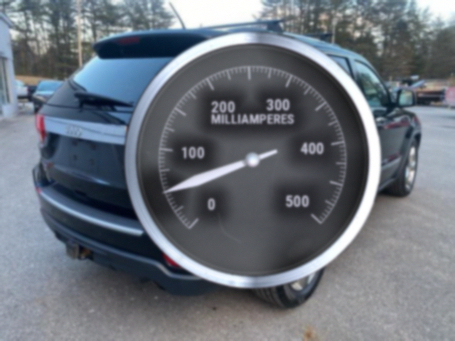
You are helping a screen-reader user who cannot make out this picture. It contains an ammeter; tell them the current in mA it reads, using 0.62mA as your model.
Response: 50mA
